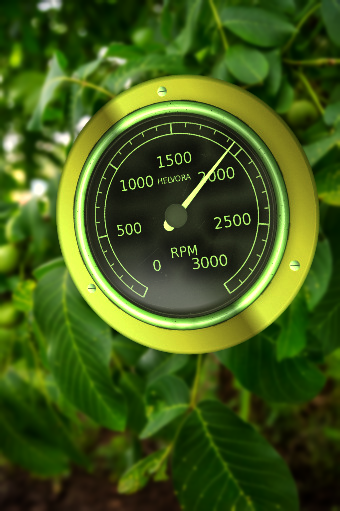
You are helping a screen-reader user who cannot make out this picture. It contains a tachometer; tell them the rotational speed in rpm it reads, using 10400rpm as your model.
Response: 1950rpm
